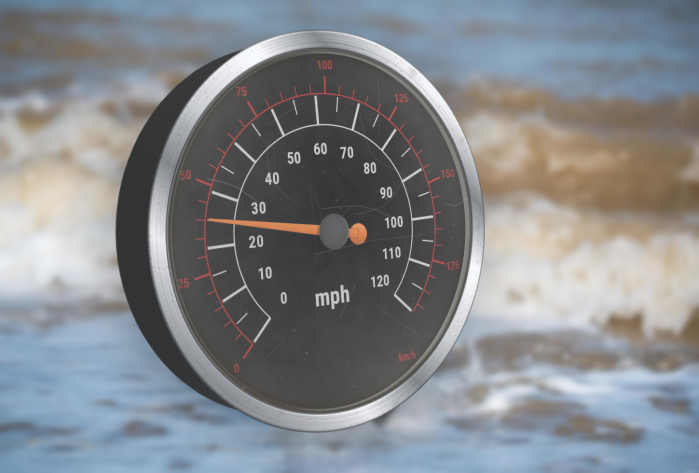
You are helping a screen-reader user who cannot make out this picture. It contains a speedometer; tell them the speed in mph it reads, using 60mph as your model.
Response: 25mph
